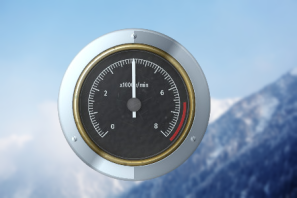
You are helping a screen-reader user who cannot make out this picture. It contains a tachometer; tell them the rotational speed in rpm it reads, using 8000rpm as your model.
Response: 4000rpm
